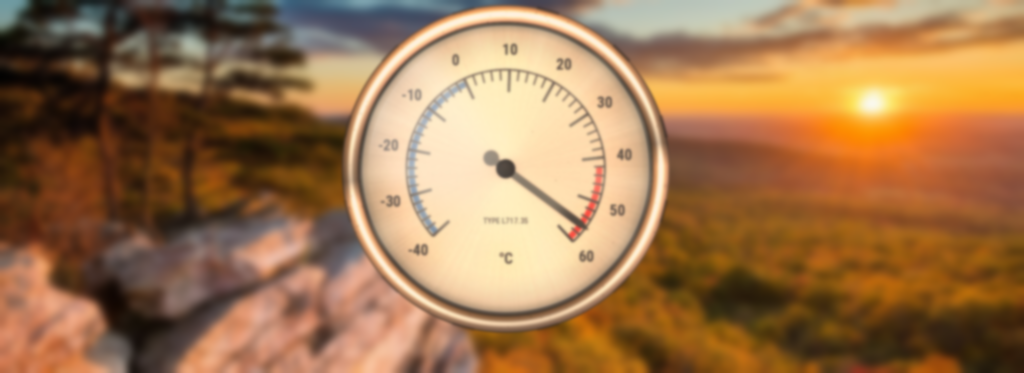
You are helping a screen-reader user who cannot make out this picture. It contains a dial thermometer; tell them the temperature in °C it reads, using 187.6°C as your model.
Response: 56°C
